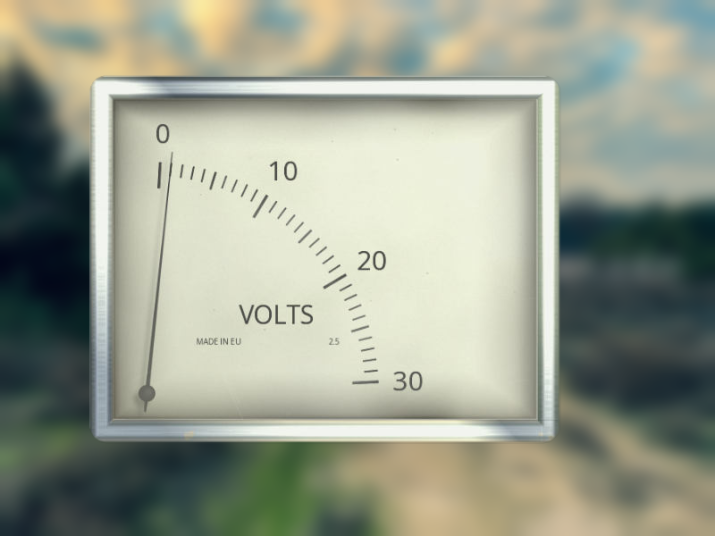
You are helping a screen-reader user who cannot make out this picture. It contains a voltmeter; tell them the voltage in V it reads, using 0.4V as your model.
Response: 1V
